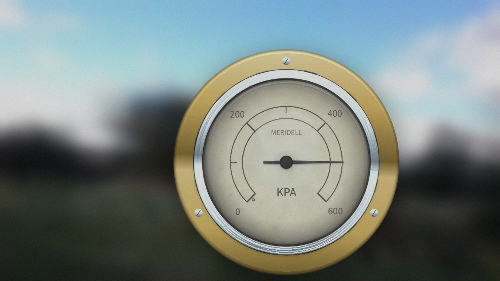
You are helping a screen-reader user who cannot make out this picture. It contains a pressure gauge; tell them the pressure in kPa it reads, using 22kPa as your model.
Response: 500kPa
